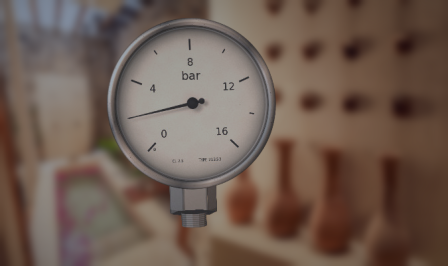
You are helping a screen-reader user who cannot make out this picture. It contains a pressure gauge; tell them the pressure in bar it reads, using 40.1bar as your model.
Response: 2bar
